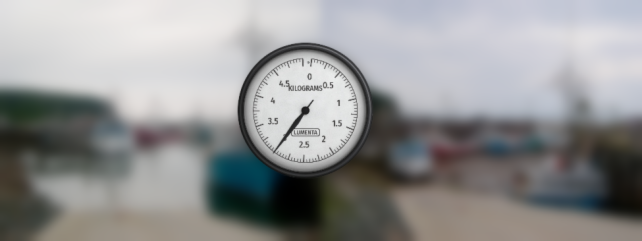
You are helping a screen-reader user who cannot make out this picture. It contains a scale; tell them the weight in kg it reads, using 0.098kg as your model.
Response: 3kg
